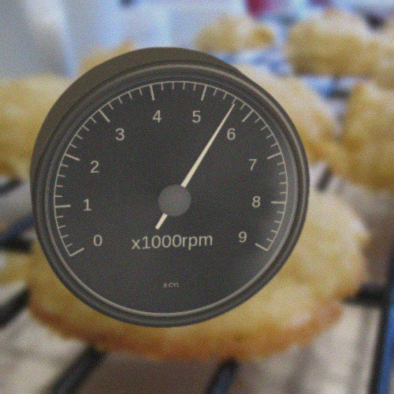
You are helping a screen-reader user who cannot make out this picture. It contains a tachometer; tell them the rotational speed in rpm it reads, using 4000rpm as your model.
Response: 5600rpm
